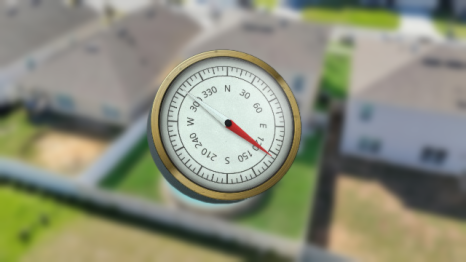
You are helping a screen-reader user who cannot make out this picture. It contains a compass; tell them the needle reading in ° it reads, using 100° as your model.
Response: 125°
